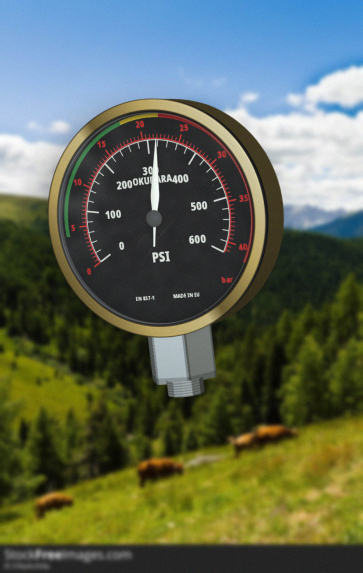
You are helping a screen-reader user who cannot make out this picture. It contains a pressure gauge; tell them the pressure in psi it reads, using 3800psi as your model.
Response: 320psi
